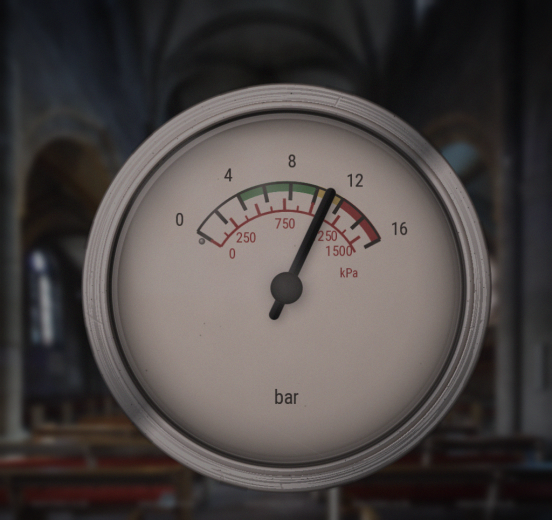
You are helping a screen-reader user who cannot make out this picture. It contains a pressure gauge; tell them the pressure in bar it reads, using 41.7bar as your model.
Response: 11bar
